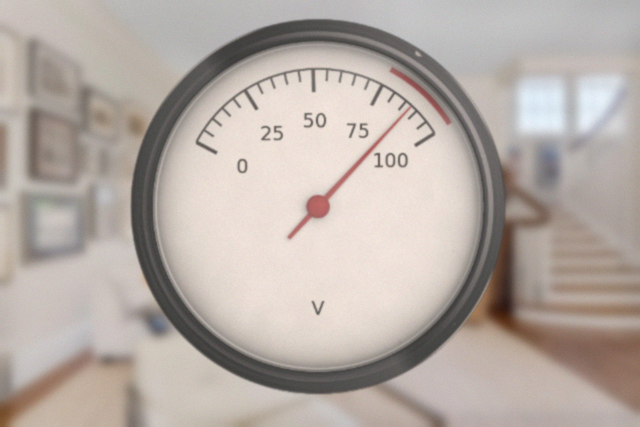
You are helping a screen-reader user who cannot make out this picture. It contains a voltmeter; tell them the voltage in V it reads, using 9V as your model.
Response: 87.5V
